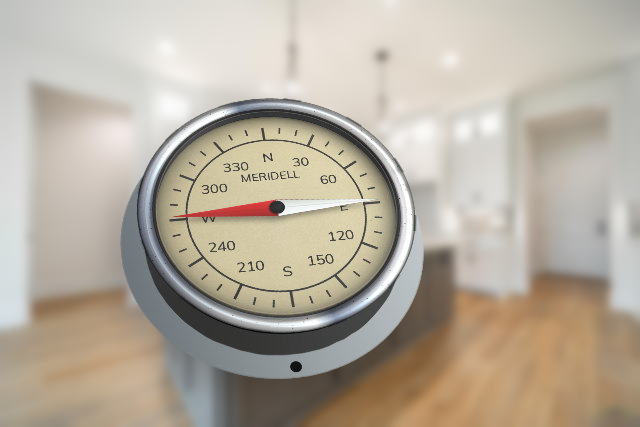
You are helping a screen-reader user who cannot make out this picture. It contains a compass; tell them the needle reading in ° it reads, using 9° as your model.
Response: 270°
